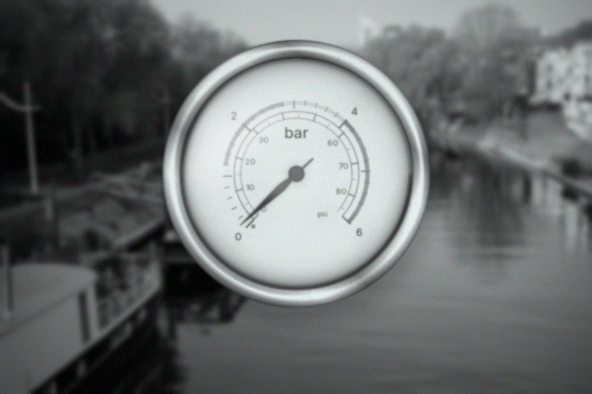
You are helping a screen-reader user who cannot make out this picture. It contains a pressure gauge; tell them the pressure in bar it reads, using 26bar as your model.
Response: 0.1bar
